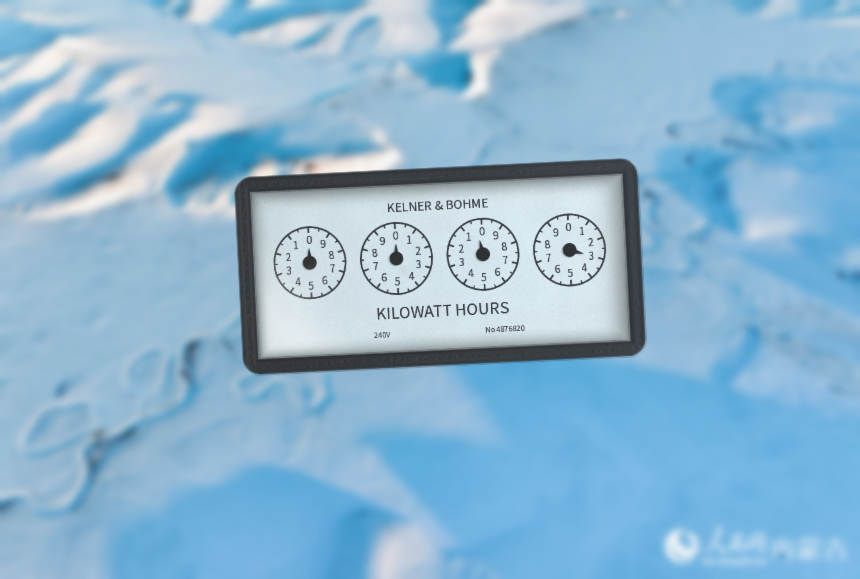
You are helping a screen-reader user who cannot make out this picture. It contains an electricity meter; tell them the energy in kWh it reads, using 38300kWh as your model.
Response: 3kWh
